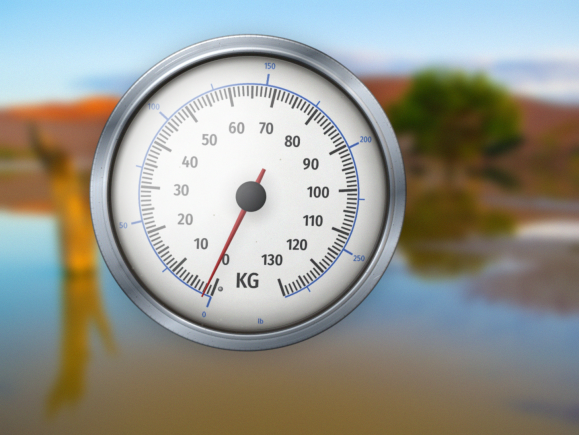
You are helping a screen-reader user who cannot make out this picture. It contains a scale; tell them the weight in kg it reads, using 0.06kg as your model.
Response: 2kg
